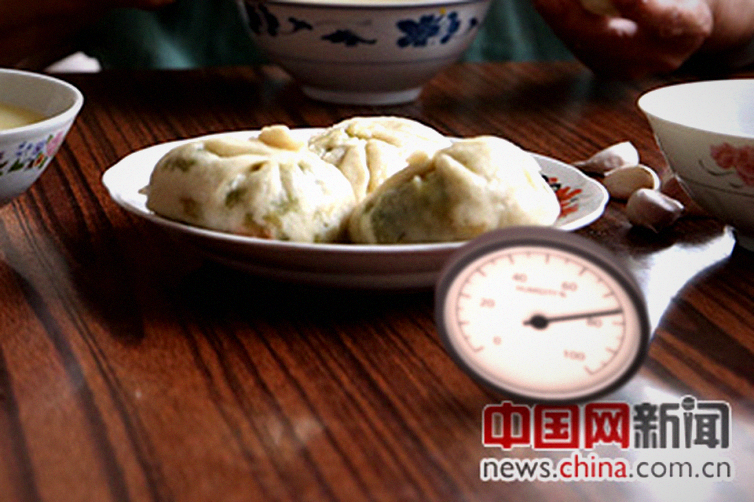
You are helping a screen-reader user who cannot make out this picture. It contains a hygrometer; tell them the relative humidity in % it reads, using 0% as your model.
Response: 75%
